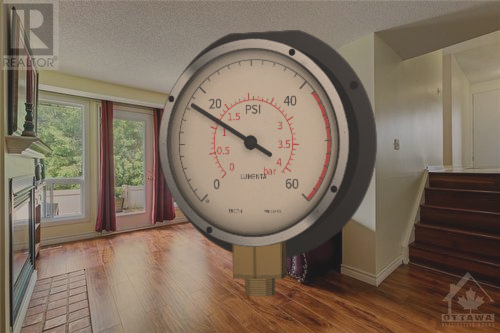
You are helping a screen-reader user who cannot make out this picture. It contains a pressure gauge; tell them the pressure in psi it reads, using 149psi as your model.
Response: 17psi
